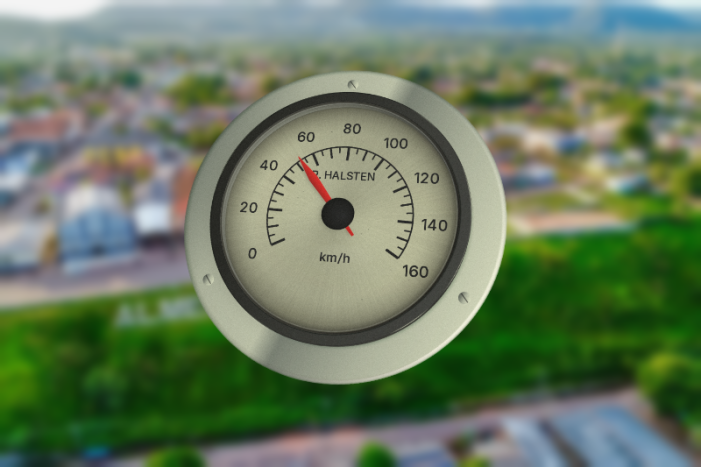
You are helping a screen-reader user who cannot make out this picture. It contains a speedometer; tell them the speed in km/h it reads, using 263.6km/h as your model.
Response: 52.5km/h
